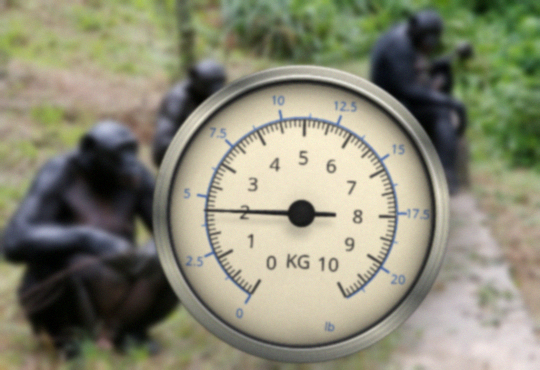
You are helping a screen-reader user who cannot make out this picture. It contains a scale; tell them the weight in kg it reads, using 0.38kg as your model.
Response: 2kg
